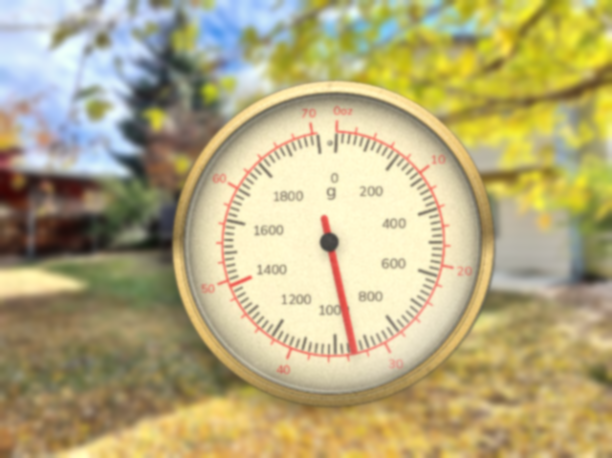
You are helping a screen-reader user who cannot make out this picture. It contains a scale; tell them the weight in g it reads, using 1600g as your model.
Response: 940g
